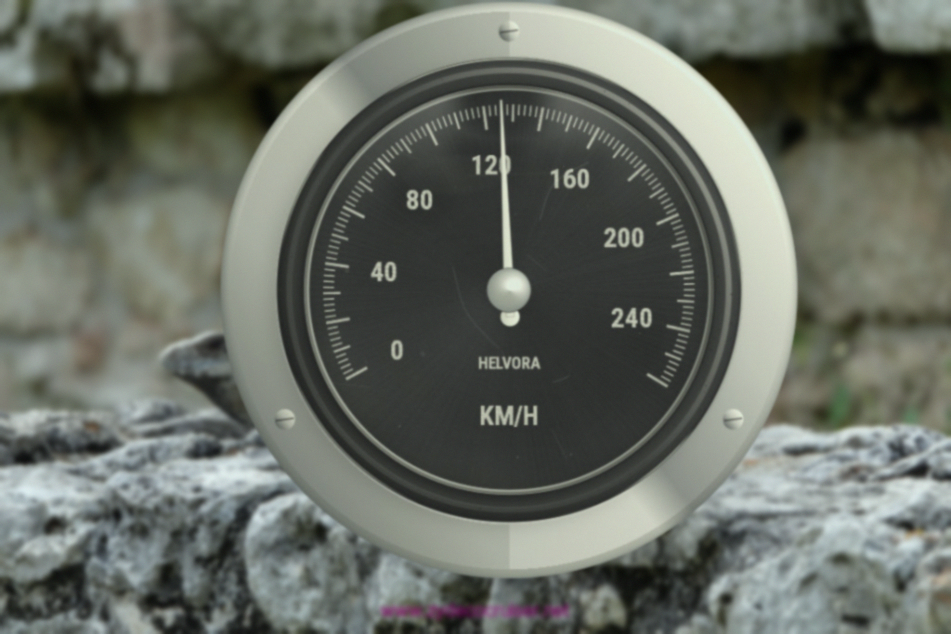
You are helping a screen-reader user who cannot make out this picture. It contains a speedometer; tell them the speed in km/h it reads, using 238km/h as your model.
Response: 126km/h
